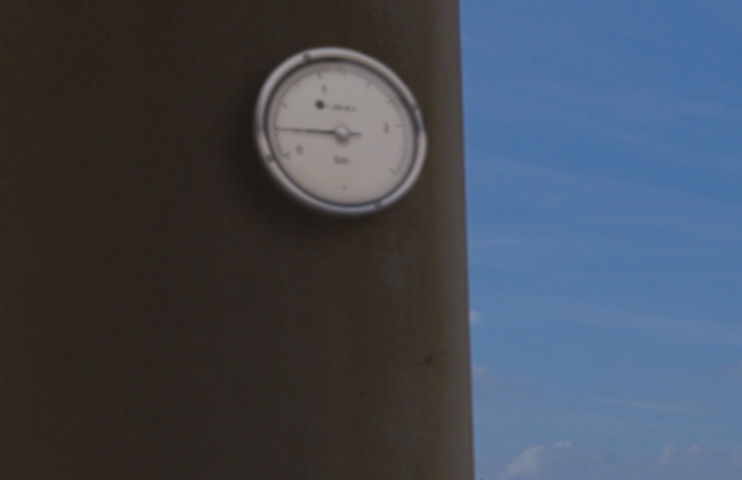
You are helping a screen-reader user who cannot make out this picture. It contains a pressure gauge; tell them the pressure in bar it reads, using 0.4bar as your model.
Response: 0.25bar
